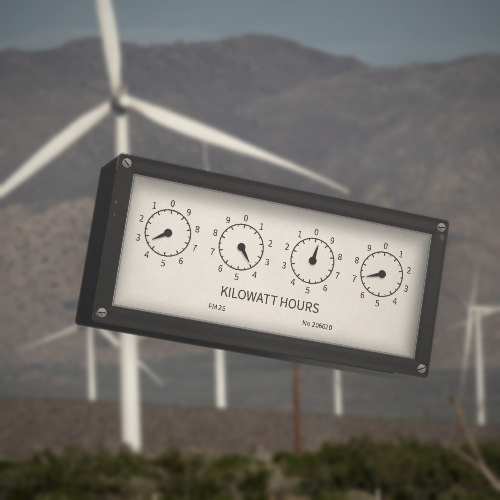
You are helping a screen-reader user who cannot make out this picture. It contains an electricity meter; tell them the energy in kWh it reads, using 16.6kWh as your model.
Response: 3397kWh
